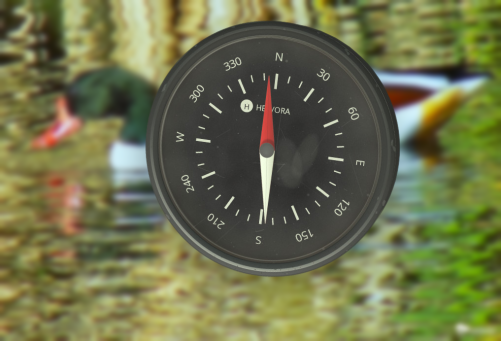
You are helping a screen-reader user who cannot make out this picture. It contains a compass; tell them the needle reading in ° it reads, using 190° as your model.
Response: 355°
